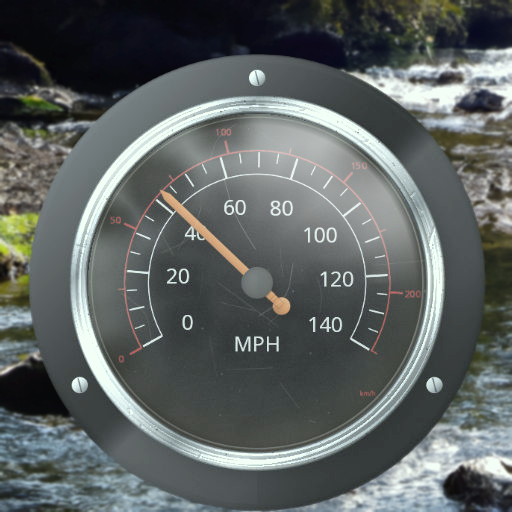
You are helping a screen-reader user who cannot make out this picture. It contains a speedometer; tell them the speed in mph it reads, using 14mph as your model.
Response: 42.5mph
